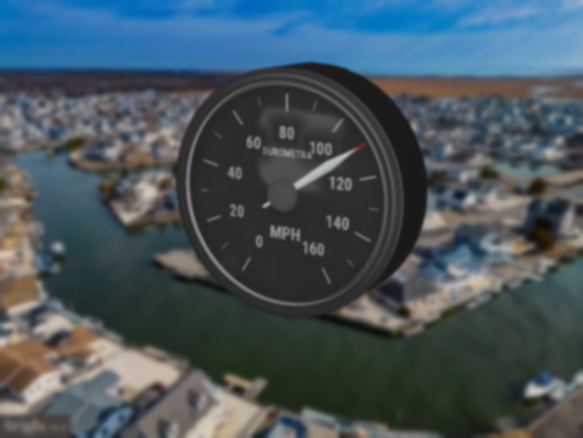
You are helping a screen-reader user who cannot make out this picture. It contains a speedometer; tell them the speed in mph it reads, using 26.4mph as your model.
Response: 110mph
